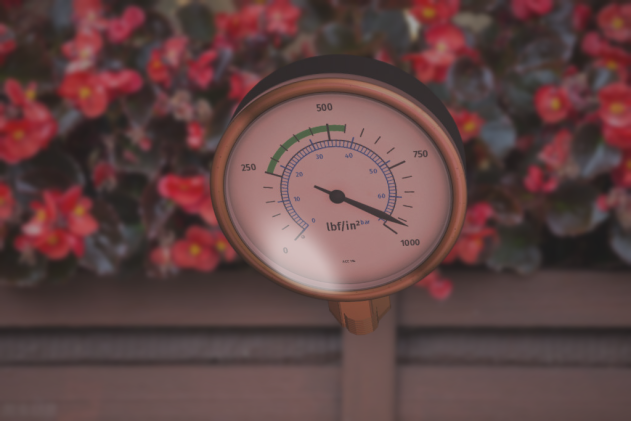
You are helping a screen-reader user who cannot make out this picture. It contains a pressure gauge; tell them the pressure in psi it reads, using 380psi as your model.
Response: 950psi
